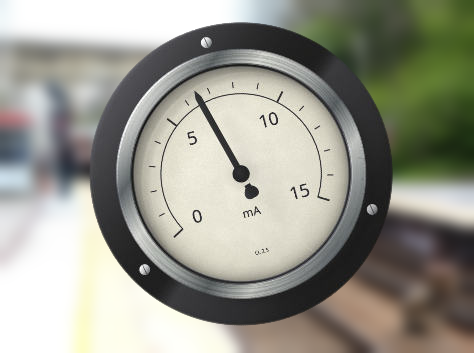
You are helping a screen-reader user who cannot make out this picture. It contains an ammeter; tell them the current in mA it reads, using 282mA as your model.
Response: 6.5mA
